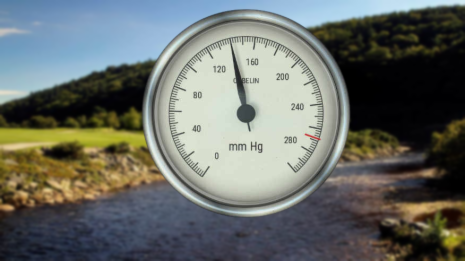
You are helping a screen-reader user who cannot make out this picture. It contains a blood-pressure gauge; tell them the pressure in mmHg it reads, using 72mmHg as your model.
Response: 140mmHg
